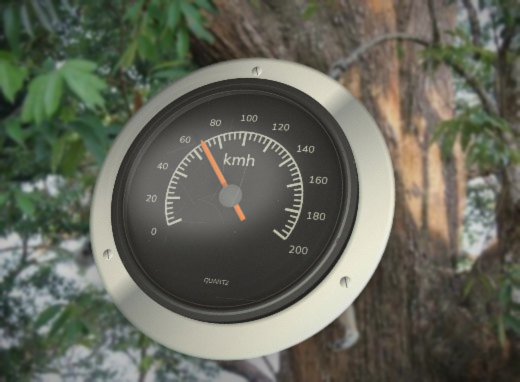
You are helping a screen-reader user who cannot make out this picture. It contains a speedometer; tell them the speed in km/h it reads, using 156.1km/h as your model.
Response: 68km/h
